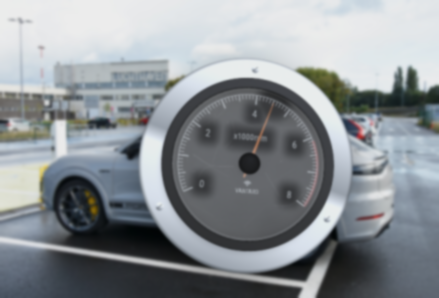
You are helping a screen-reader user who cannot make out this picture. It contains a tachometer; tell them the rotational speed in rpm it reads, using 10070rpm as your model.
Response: 4500rpm
